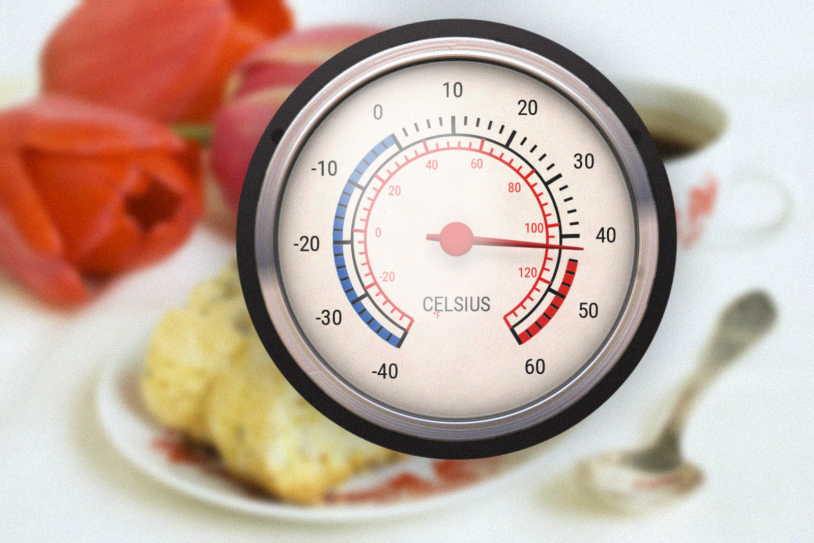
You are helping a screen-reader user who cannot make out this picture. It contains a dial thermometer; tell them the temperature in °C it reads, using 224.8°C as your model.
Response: 42°C
